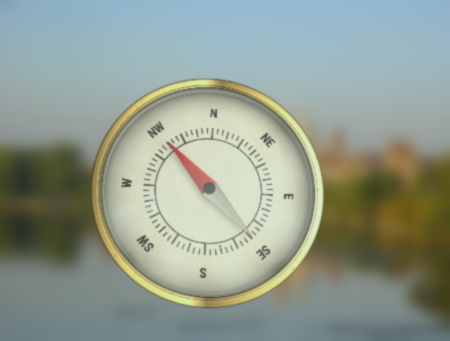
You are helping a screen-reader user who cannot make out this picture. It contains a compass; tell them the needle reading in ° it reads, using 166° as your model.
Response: 315°
